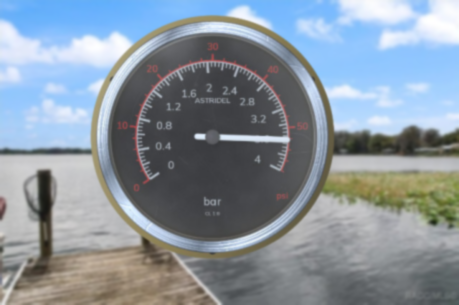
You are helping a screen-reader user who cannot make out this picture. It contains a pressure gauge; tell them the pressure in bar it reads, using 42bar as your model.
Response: 3.6bar
